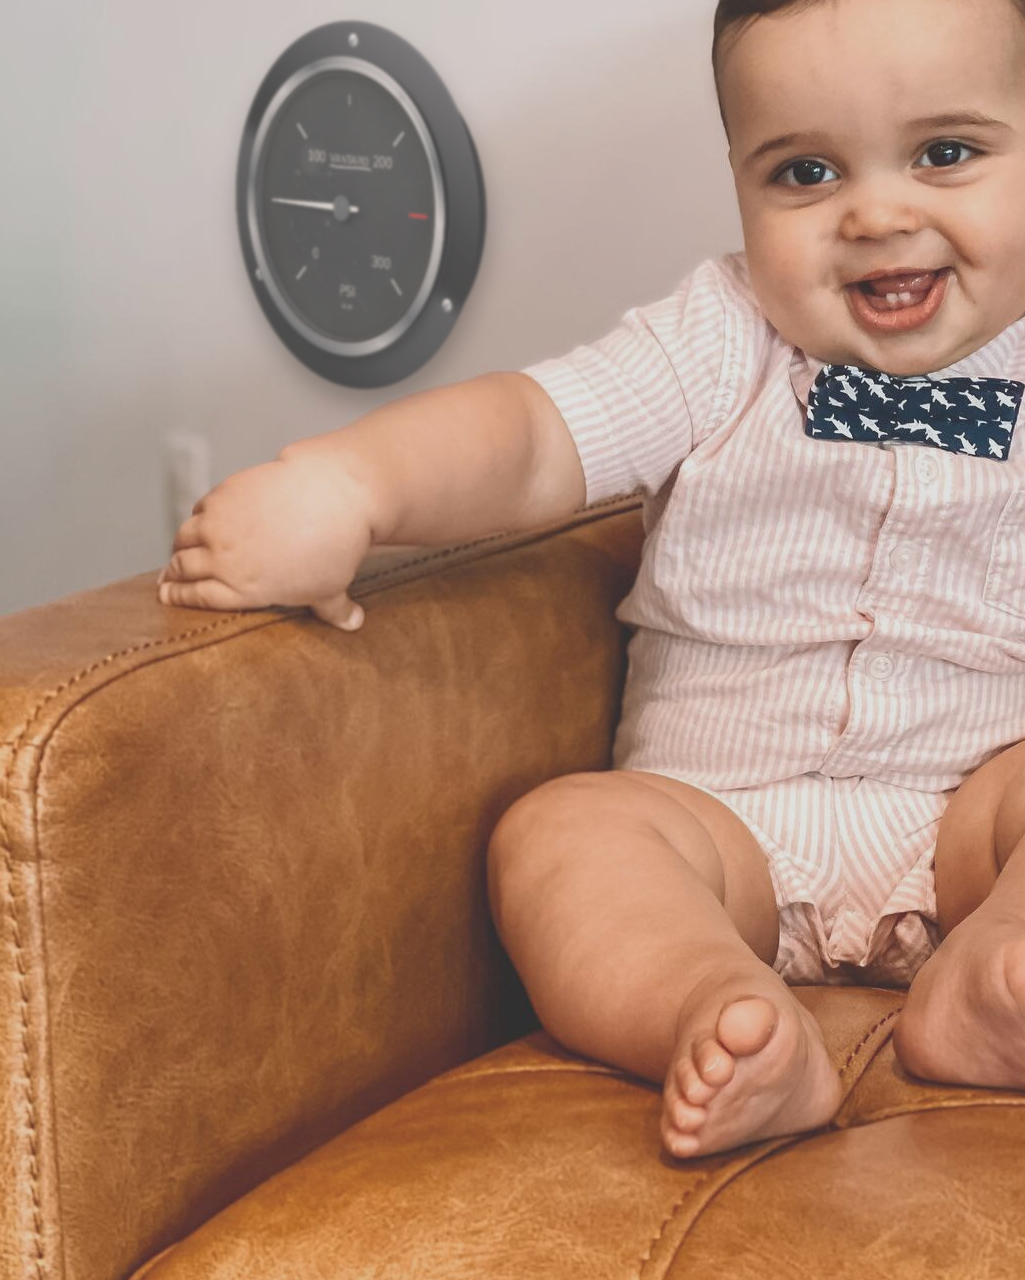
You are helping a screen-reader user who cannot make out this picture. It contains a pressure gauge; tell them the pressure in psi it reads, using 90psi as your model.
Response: 50psi
